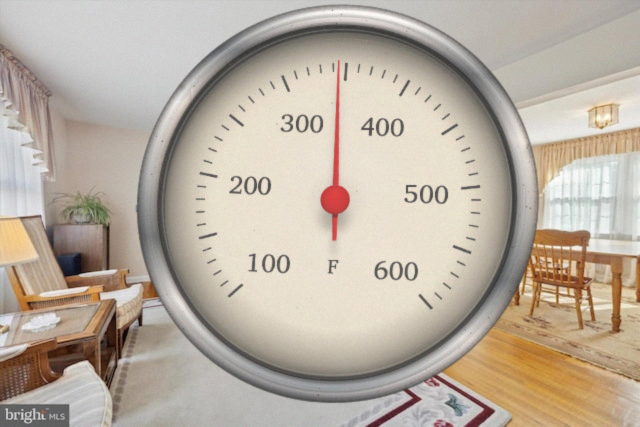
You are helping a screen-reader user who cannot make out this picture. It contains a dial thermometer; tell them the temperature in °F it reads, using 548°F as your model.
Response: 345°F
